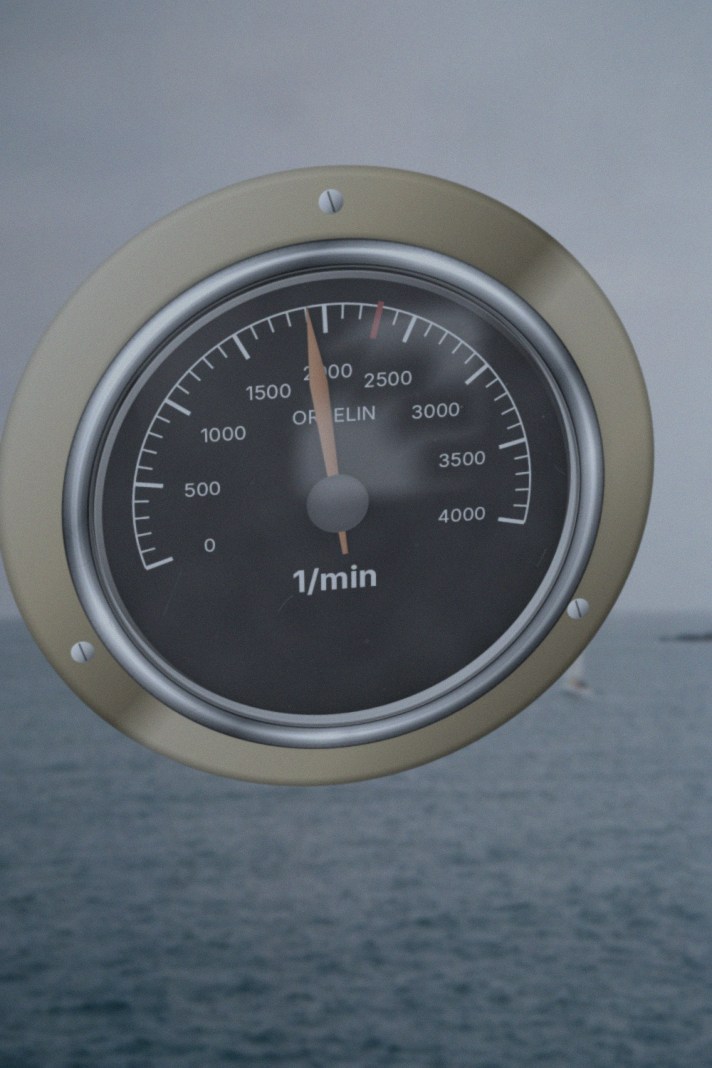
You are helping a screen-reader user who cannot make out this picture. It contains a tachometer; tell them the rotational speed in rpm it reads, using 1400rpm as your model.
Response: 1900rpm
